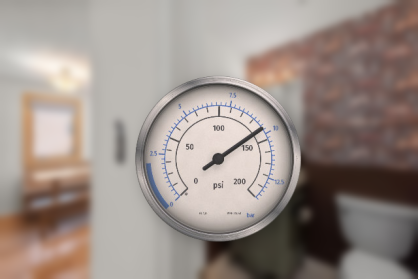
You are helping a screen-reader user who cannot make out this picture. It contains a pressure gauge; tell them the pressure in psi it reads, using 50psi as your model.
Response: 140psi
